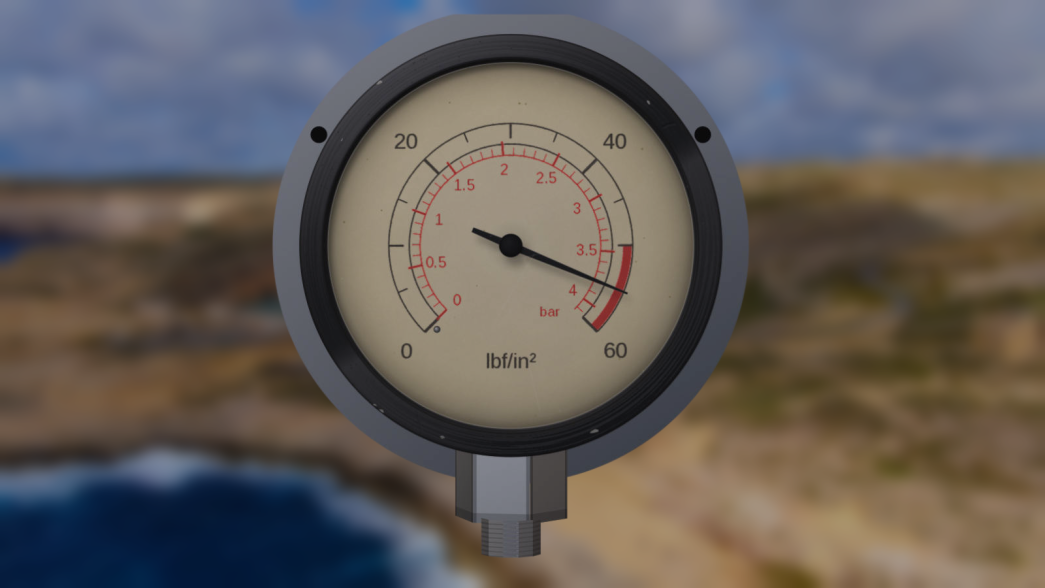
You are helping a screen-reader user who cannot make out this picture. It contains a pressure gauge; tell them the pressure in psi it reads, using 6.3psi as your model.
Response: 55psi
